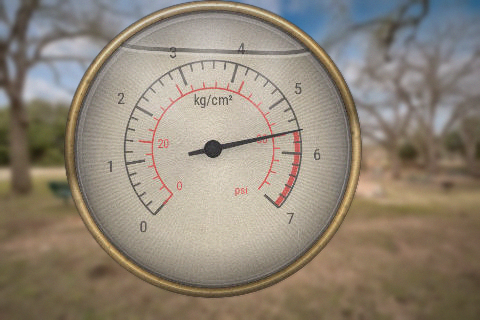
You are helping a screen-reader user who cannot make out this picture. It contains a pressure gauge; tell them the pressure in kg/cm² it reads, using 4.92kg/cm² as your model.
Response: 5.6kg/cm²
